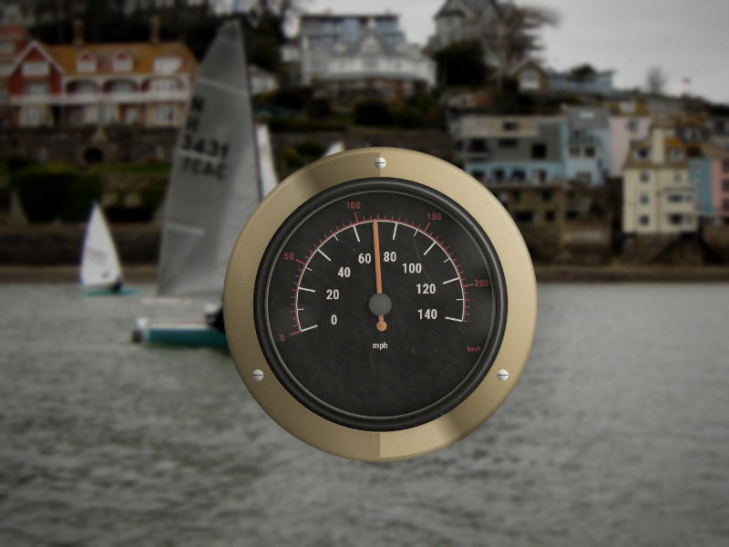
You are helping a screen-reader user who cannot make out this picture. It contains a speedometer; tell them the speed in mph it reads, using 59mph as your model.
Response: 70mph
